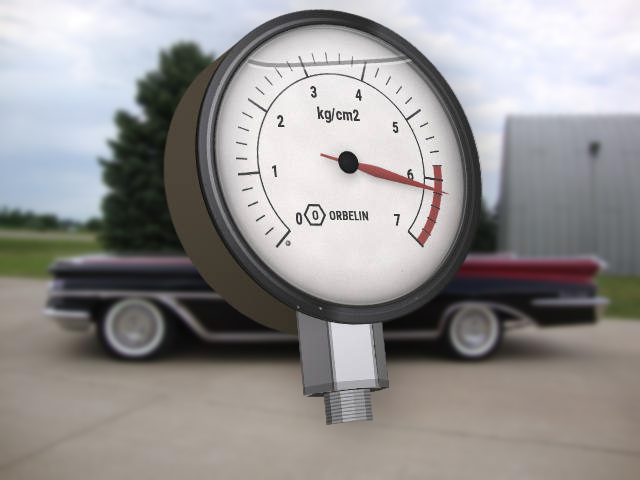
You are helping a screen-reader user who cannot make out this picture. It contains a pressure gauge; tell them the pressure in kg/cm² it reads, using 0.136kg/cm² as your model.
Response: 6.2kg/cm²
